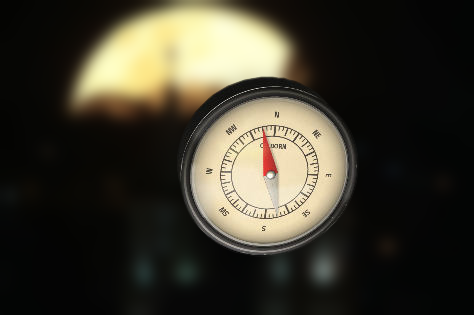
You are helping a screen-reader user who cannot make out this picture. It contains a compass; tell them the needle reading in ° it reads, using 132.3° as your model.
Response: 345°
